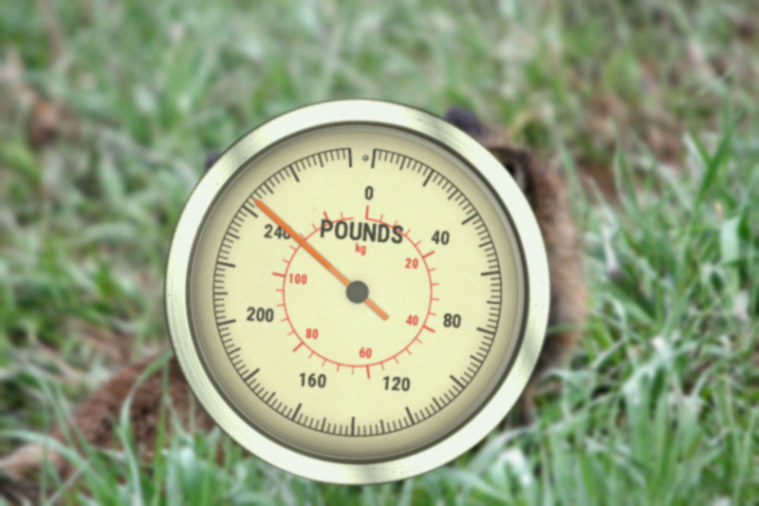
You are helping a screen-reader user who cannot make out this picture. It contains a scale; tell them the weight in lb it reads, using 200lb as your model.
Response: 244lb
